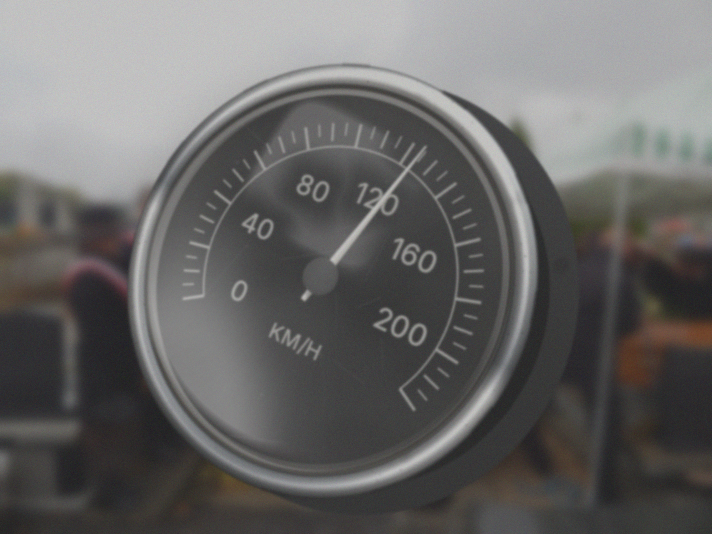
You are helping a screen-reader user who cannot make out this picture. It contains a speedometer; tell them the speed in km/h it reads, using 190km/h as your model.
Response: 125km/h
